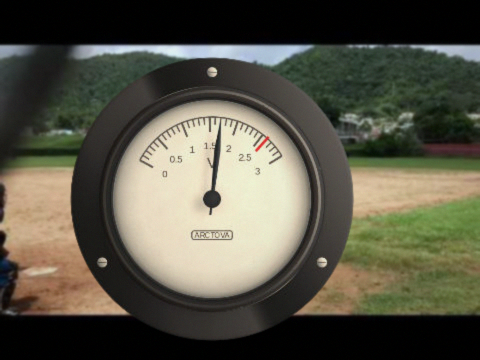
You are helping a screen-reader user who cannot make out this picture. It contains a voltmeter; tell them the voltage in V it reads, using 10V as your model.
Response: 1.7V
